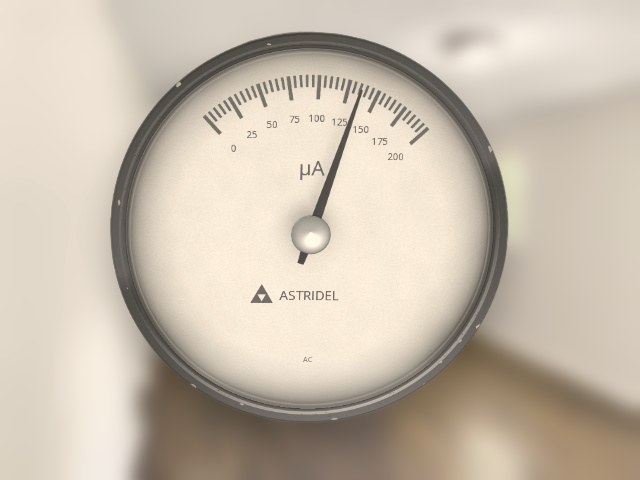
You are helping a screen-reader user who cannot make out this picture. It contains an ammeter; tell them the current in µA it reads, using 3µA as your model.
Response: 135µA
